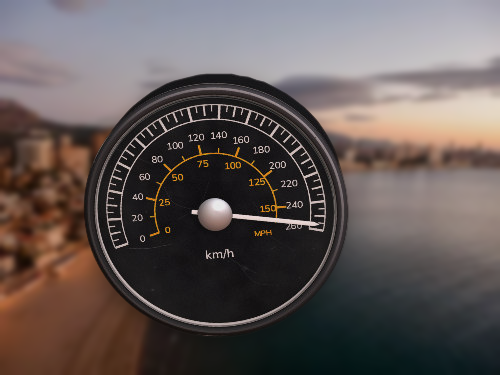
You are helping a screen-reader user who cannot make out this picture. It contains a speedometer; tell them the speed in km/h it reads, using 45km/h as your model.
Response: 255km/h
